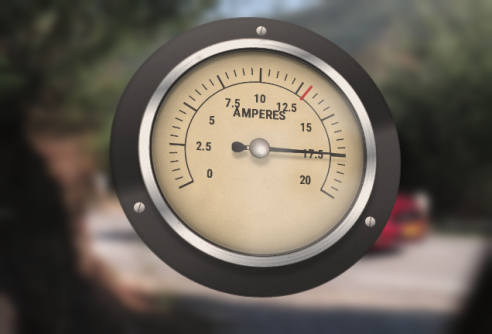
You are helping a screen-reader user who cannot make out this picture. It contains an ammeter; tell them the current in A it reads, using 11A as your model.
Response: 17.5A
